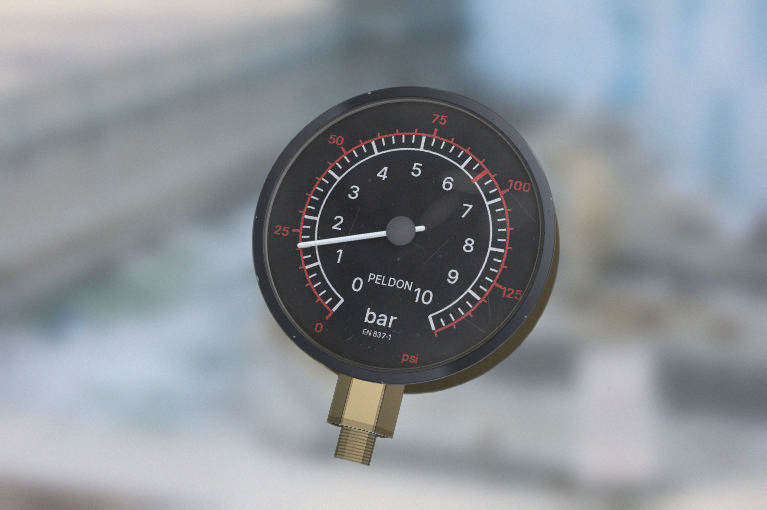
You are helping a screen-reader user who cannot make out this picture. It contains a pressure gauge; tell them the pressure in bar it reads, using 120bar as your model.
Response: 1.4bar
